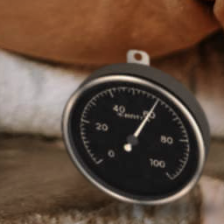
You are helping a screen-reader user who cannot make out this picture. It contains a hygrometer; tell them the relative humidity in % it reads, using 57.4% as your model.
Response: 60%
